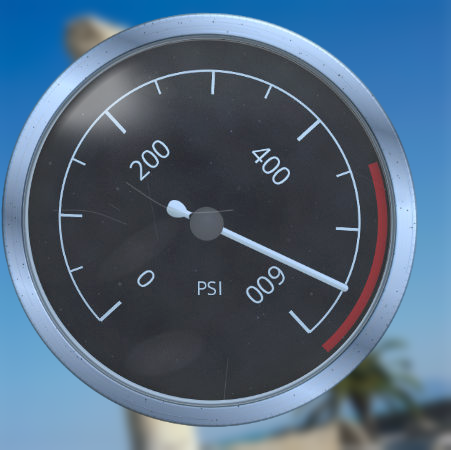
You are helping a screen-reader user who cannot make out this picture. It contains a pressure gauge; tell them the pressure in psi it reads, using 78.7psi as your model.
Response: 550psi
